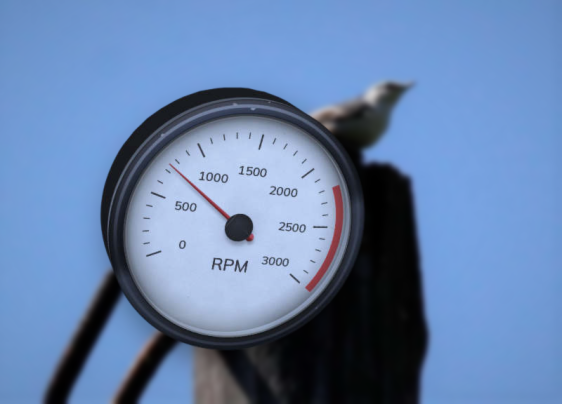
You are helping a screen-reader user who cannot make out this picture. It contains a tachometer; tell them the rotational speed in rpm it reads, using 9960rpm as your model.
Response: 750rpm
